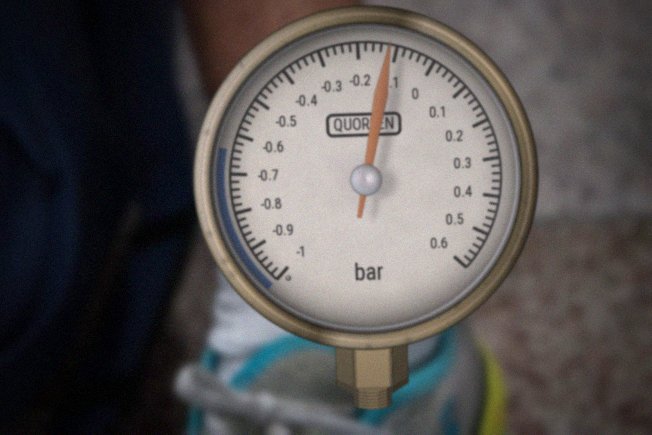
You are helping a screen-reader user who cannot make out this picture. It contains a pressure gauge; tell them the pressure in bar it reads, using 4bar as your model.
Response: -0.12bar
